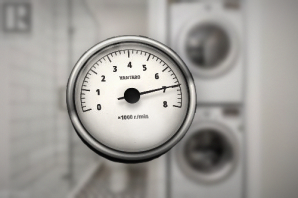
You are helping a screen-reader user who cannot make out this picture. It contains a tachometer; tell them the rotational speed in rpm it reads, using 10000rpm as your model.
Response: 7000rpm
